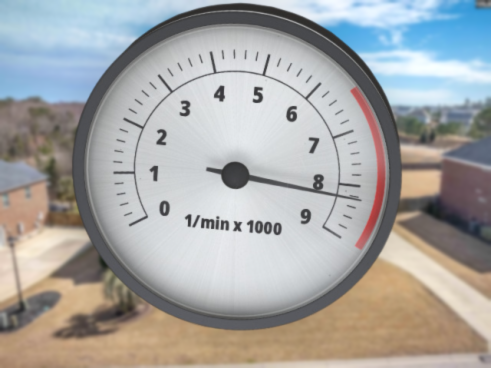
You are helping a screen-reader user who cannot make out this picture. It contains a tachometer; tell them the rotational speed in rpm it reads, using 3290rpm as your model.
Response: 8200rpm
